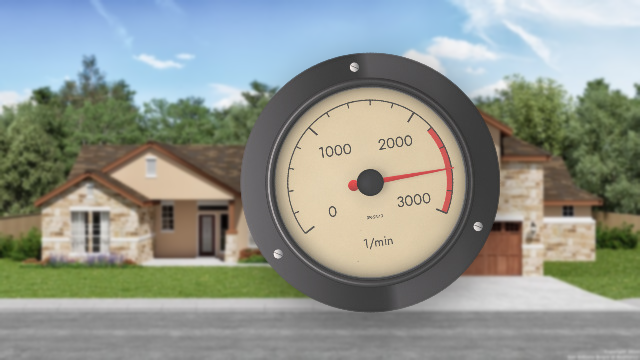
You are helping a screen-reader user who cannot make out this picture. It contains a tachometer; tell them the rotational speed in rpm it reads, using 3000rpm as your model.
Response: 2600rpm
